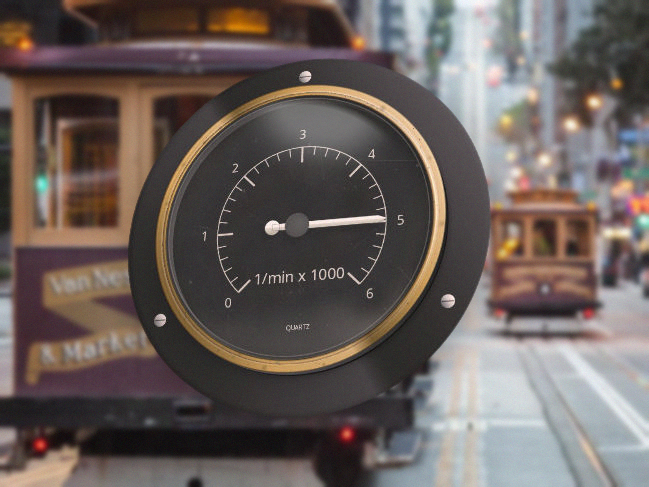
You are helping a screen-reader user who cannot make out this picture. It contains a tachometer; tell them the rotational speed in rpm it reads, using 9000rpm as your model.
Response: 5000rpm
